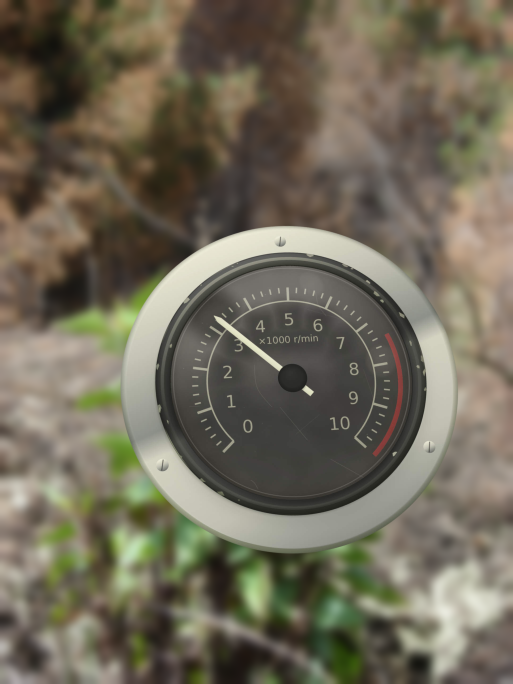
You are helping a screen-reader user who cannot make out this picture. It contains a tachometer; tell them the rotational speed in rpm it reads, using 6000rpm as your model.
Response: 3200rpm
